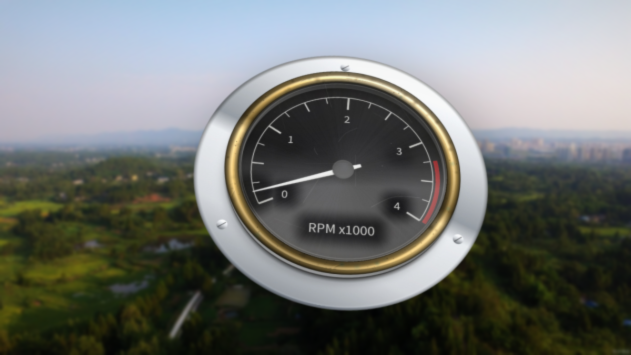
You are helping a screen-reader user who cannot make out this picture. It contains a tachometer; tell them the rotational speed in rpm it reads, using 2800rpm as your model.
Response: 125rpm
